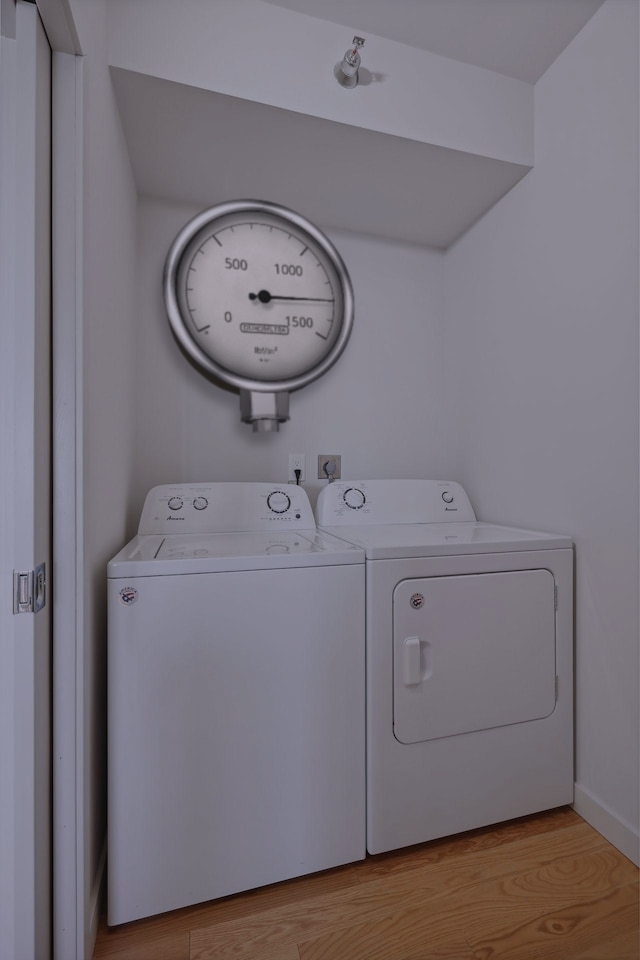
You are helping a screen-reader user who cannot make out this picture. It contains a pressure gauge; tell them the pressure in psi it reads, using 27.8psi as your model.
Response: 1300psi
